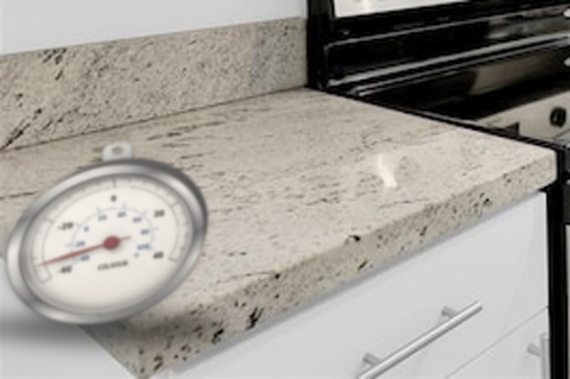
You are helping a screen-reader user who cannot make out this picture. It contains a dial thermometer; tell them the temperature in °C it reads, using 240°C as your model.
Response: -34°C
